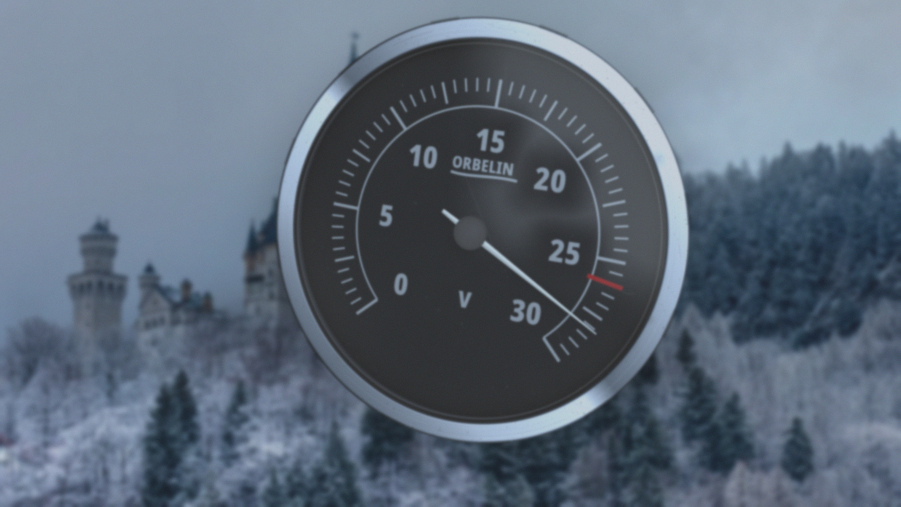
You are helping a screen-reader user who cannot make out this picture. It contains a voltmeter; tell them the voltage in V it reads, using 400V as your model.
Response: 28V
